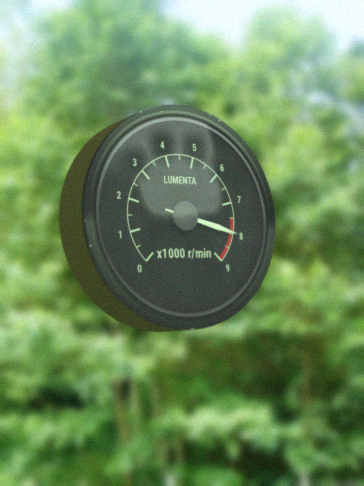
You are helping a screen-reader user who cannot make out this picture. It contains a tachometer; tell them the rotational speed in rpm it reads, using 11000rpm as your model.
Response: 8000rpm
